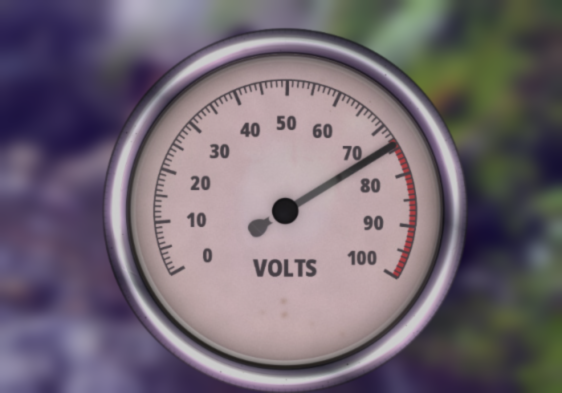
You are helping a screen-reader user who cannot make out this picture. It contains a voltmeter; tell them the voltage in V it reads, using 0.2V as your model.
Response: 74V
